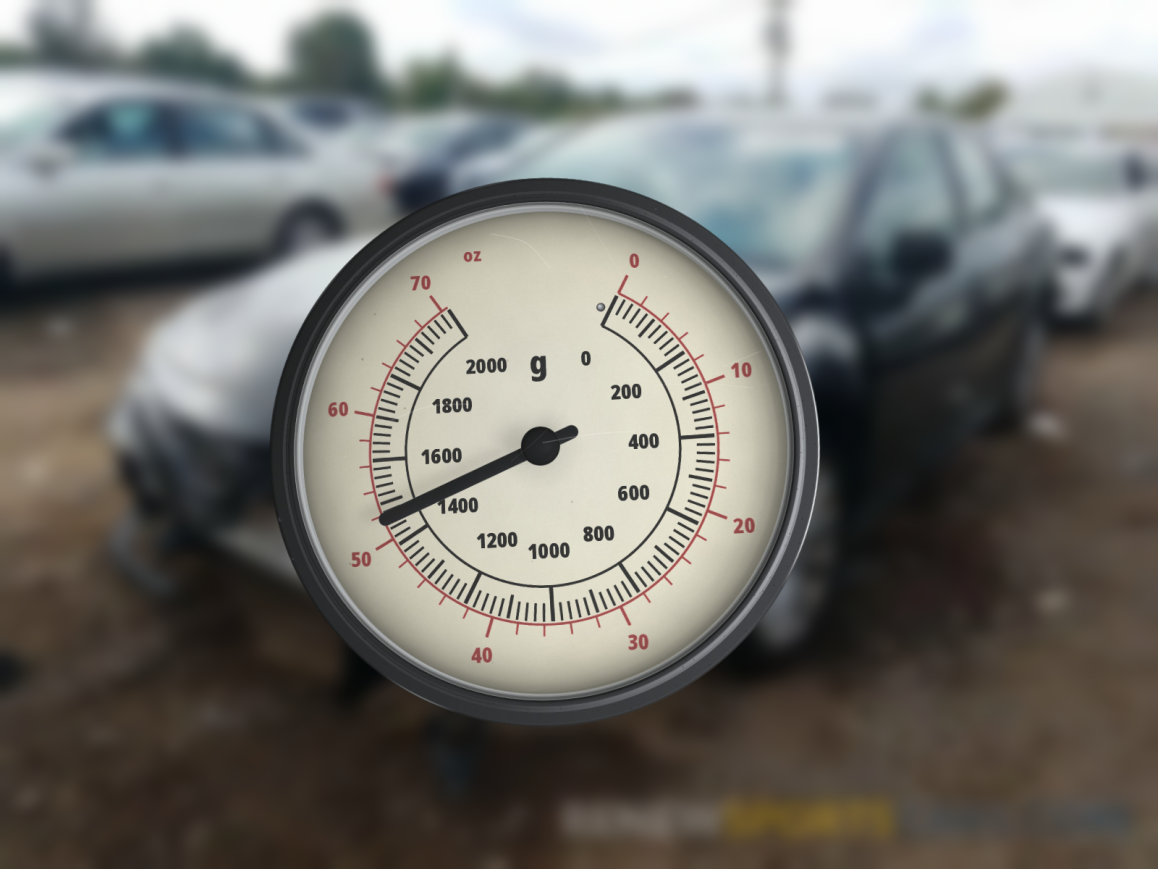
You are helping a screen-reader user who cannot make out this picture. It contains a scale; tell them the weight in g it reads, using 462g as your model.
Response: 1460g
